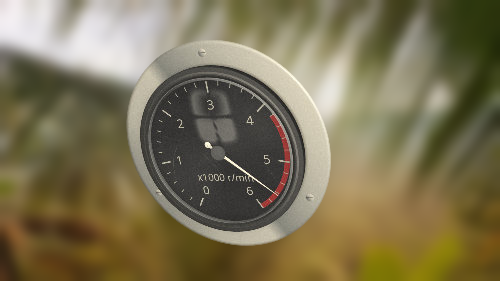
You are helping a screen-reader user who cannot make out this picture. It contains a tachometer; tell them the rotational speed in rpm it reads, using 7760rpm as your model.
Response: 5600rpm
